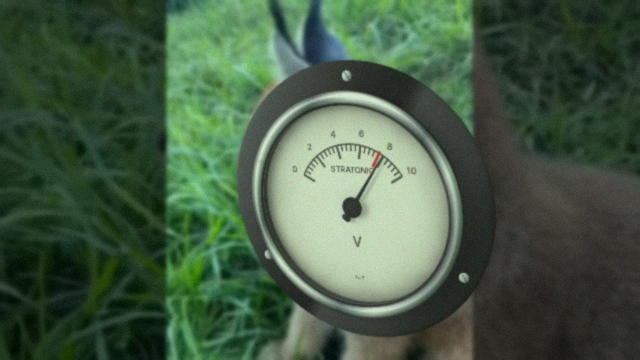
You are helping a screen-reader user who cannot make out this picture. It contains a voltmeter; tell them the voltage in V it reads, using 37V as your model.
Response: 8V
